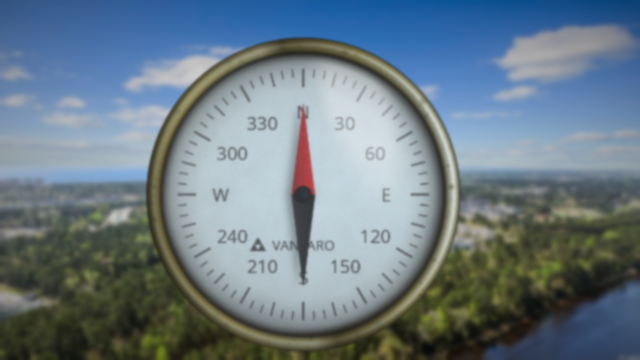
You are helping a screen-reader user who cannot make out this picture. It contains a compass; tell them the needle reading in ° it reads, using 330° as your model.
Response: 0°
